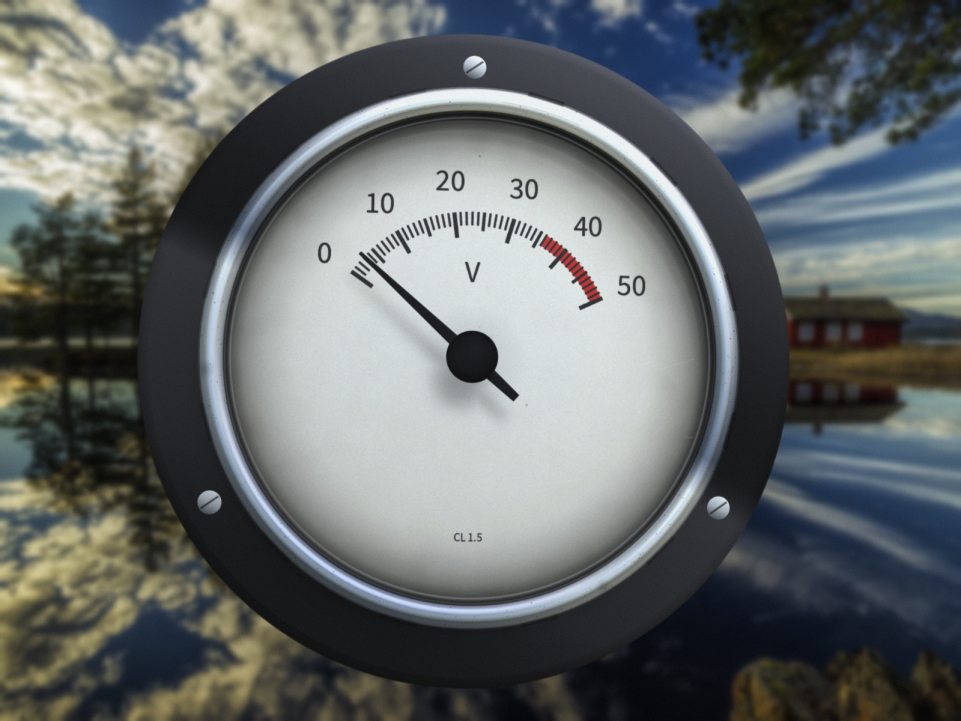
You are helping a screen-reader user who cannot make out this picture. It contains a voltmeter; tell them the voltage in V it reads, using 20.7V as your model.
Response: 3V
